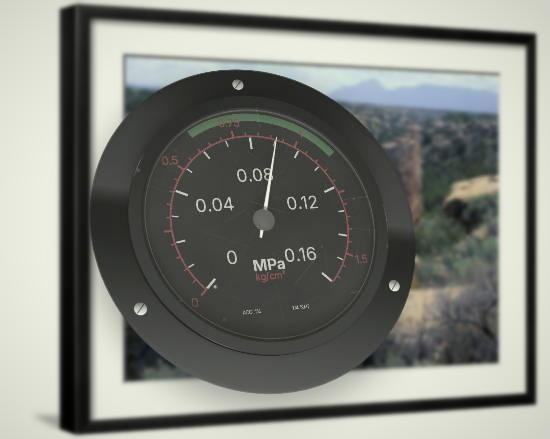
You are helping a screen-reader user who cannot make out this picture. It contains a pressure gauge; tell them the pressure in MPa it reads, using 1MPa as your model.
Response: 0.09MPa
